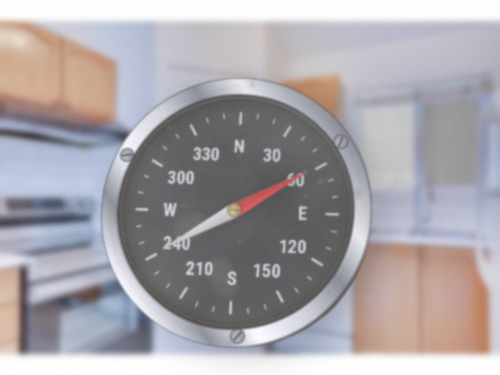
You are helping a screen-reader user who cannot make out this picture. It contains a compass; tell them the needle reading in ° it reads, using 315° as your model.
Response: 60°
